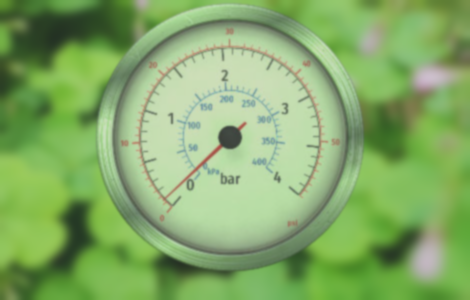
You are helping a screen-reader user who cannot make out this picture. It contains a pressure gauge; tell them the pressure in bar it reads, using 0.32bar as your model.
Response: 0.1bar
